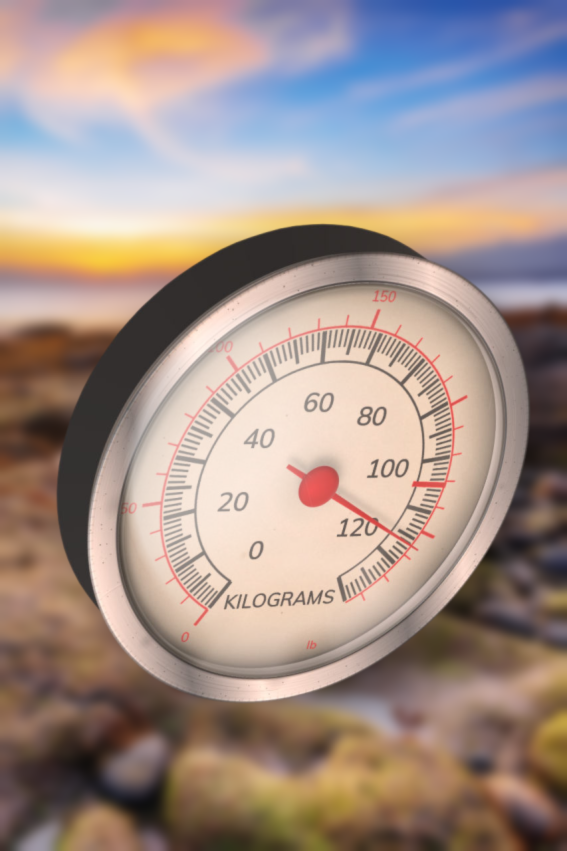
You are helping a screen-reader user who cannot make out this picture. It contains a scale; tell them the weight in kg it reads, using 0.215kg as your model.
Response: 116kg
